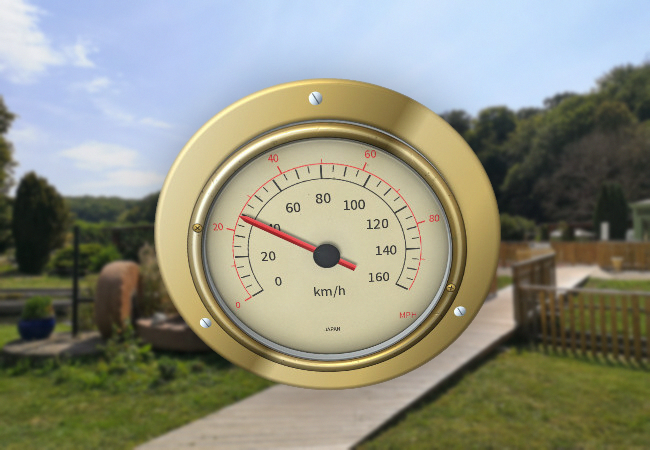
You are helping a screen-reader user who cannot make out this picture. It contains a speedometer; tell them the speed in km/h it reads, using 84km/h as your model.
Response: 40km/h
